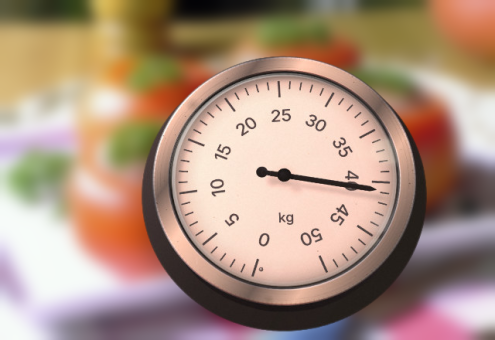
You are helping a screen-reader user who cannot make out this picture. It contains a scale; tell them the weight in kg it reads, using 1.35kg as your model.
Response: 41kg
